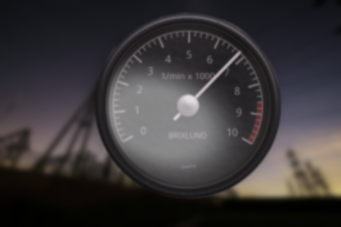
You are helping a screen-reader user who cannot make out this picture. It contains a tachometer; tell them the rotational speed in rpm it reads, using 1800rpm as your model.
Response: 6800rpm
